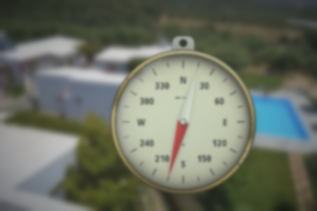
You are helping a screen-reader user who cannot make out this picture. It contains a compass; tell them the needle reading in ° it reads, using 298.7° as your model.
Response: 195°
